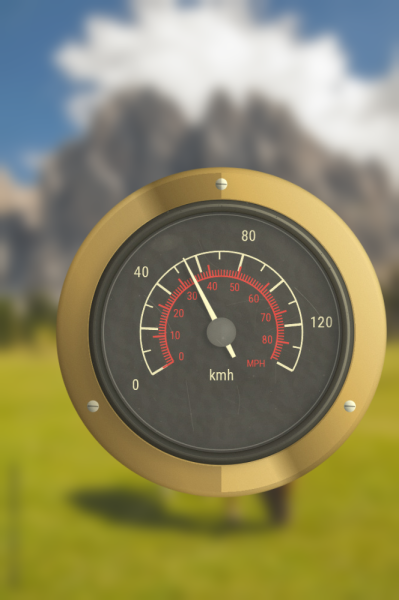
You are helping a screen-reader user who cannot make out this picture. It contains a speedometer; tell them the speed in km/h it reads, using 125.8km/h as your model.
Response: 55km/h
